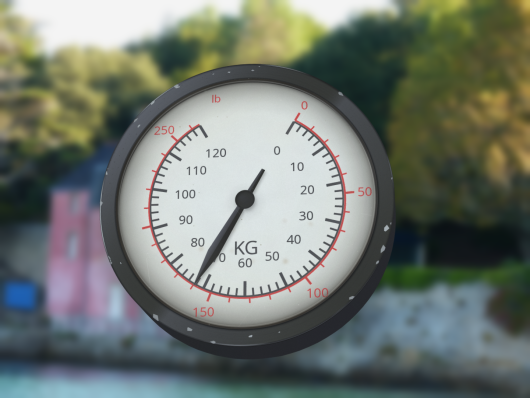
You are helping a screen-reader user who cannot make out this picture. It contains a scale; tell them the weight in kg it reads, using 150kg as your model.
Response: 72kg
